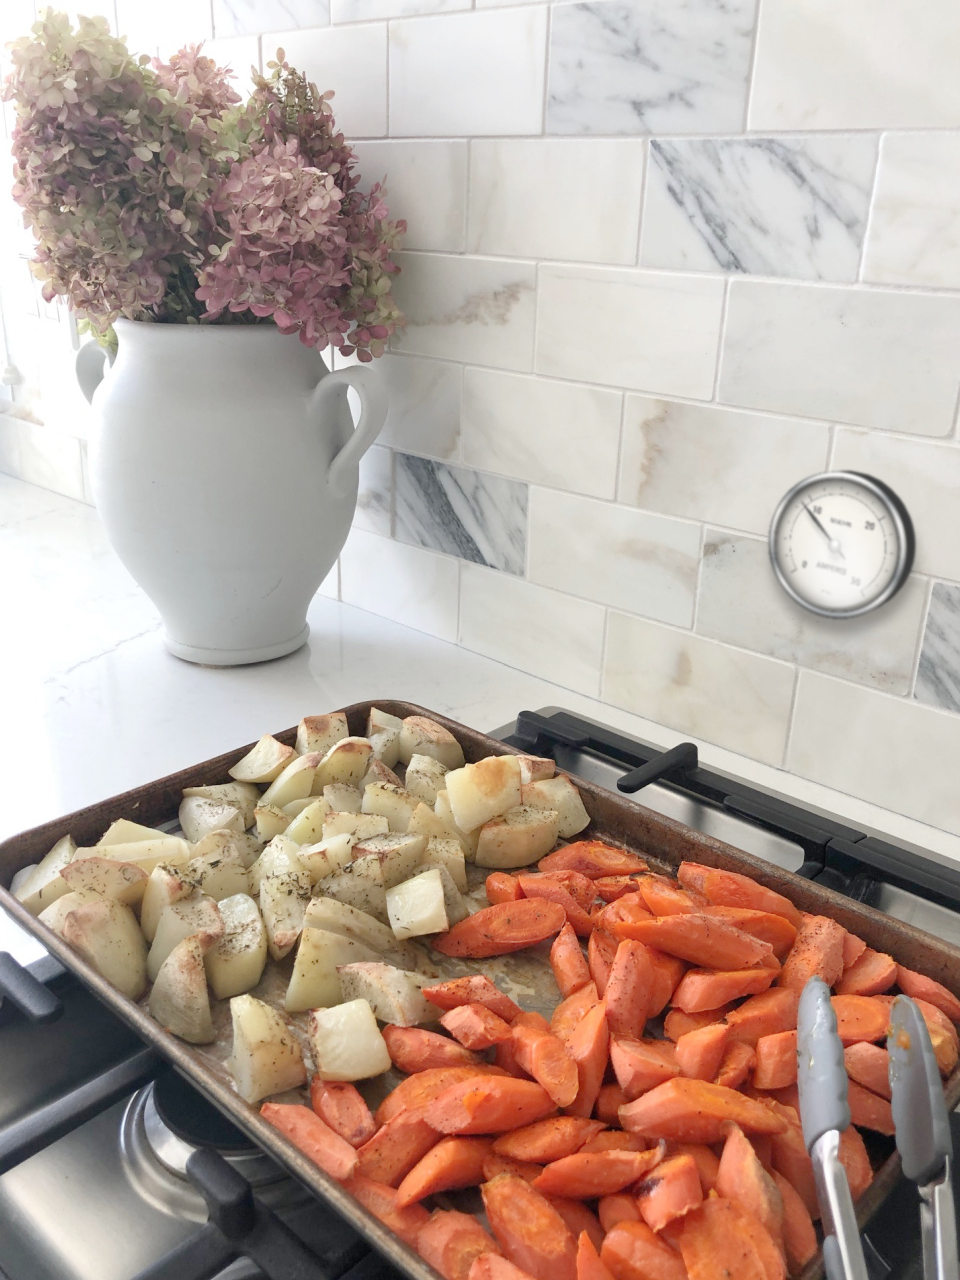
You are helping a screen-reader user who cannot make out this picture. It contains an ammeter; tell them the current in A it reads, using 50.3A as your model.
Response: 9A
